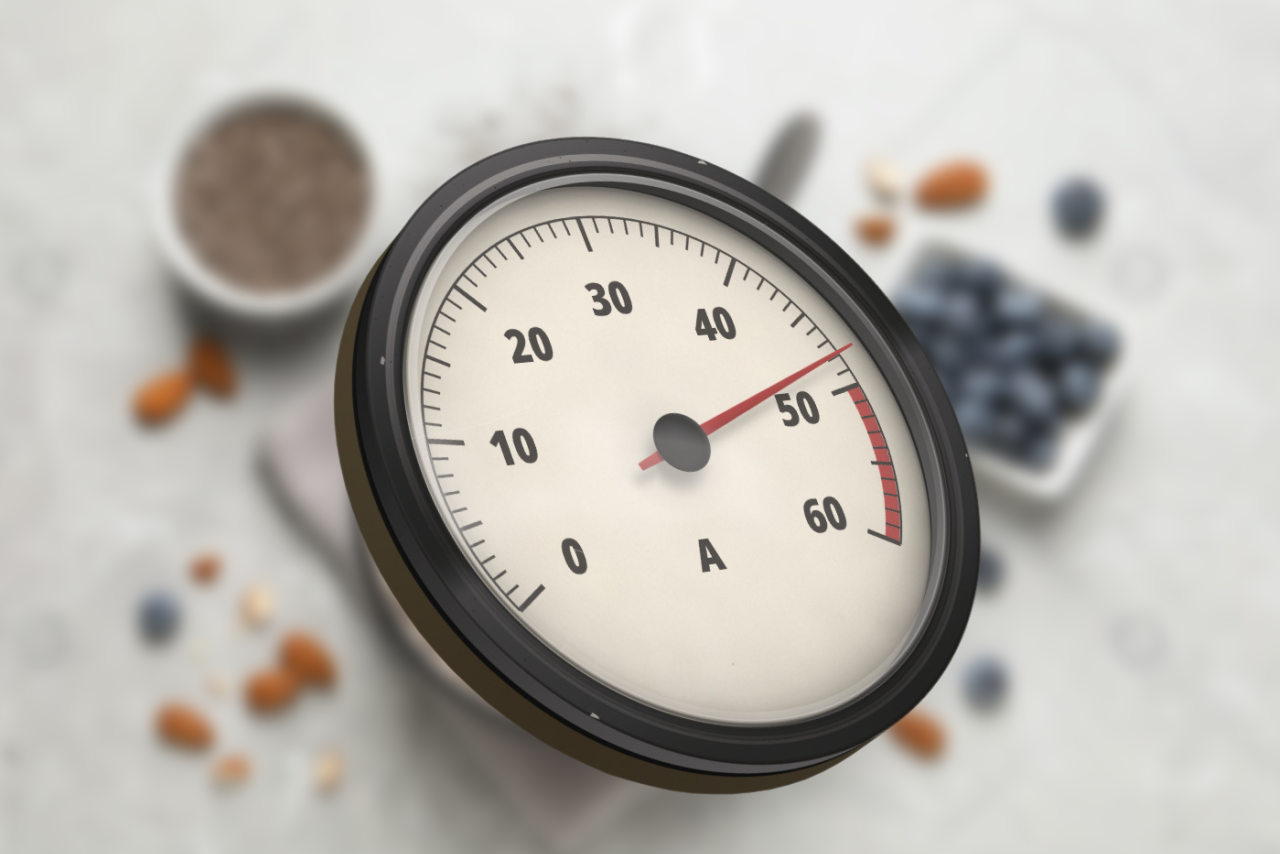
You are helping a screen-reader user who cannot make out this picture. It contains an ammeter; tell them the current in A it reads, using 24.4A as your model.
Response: 48A
